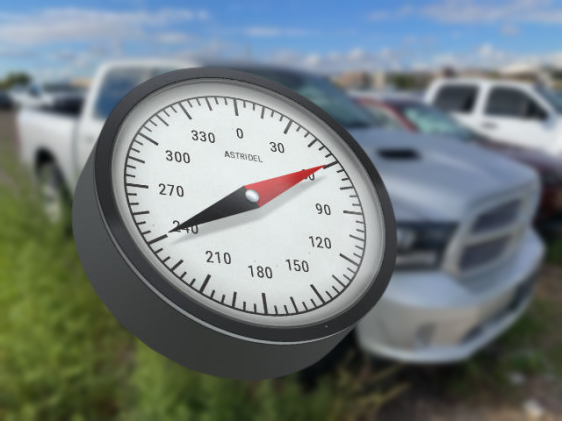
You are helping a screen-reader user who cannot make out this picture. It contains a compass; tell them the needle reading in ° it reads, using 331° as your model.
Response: 60°
